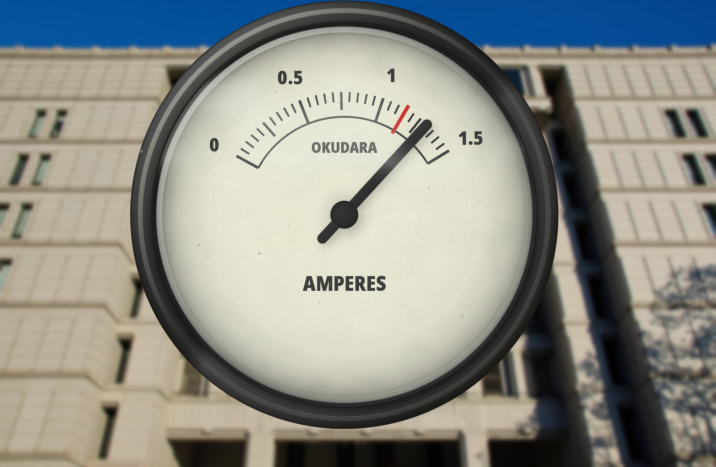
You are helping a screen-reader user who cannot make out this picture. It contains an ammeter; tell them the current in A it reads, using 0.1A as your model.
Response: 1.3A
